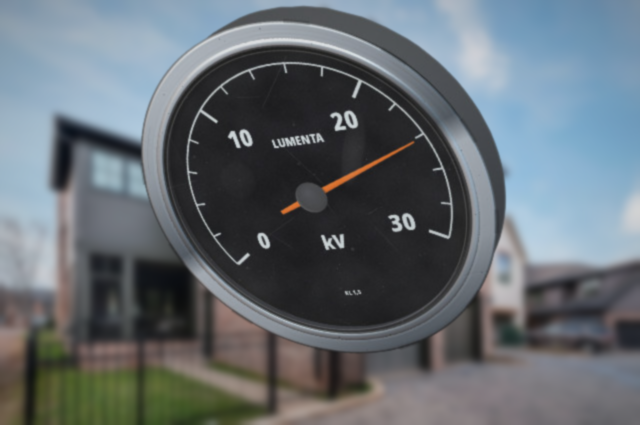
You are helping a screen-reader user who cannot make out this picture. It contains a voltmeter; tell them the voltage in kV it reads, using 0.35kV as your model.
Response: 24kV
